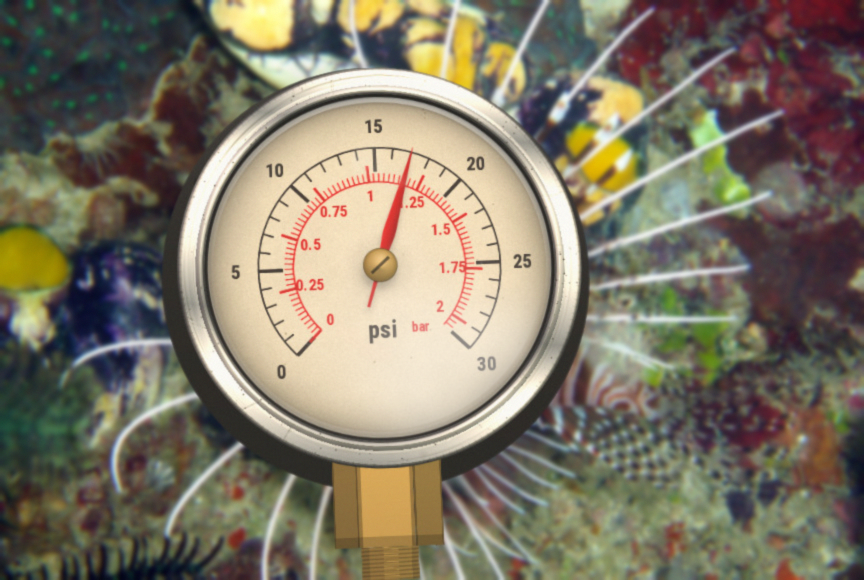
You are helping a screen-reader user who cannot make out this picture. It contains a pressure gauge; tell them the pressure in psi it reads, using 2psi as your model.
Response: 17psi
